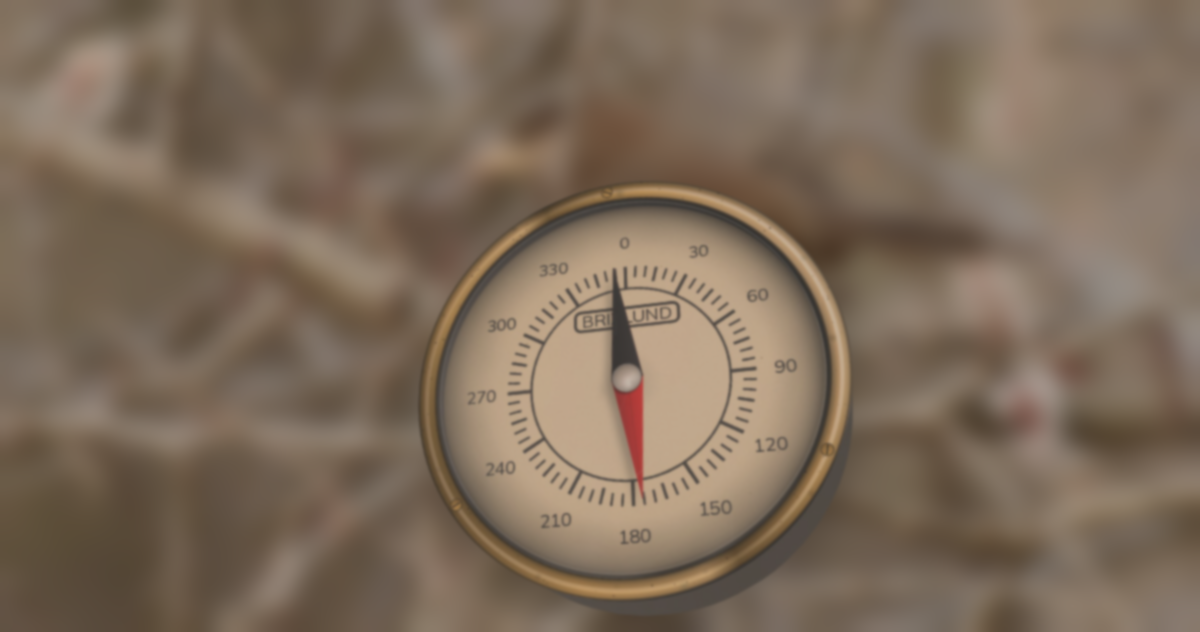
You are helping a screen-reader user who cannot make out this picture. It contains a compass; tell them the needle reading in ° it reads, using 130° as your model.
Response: 175°
